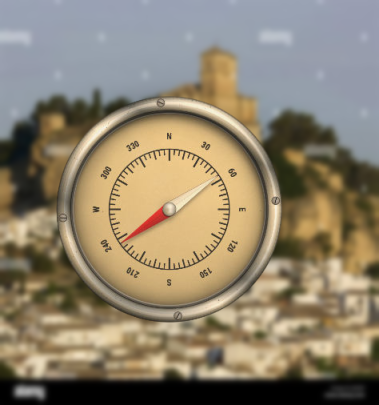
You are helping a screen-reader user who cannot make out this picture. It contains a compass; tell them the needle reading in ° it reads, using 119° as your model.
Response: 235°
